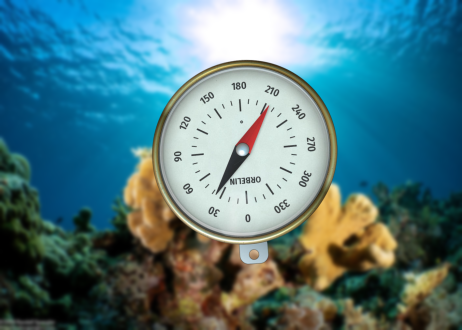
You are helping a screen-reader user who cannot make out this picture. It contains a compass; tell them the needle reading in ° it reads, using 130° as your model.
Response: 215°
